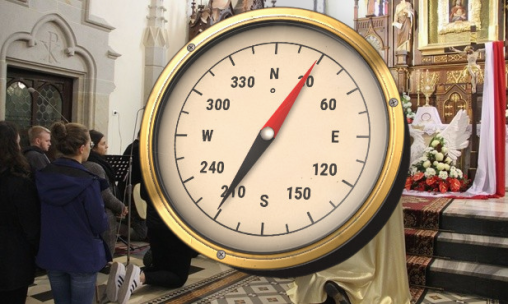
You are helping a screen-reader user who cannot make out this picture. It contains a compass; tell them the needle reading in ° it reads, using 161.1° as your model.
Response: 30°
